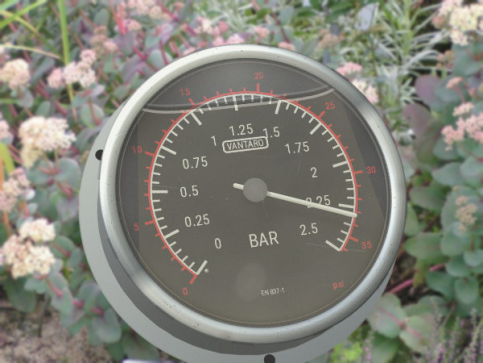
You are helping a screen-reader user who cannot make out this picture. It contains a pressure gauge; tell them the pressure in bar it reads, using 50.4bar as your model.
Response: 2.3bar
